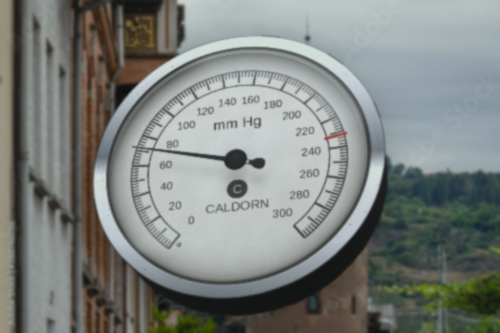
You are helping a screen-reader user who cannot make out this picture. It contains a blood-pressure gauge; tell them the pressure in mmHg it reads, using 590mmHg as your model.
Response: 70mmHg
